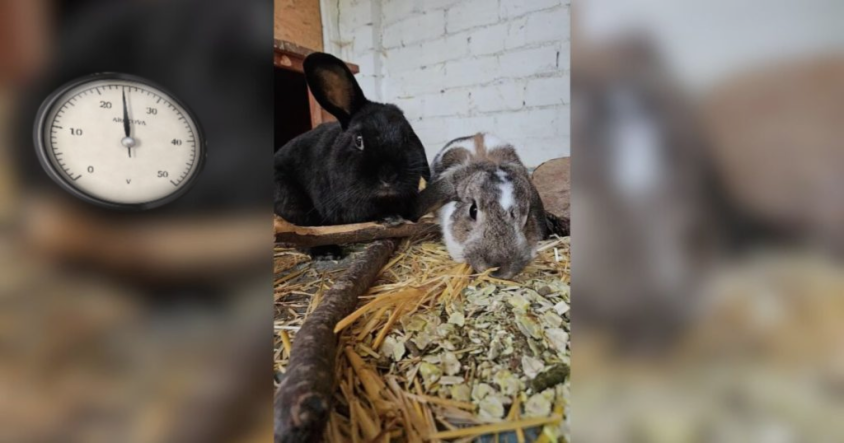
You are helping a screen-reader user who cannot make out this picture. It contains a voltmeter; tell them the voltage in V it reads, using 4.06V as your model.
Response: 24V
